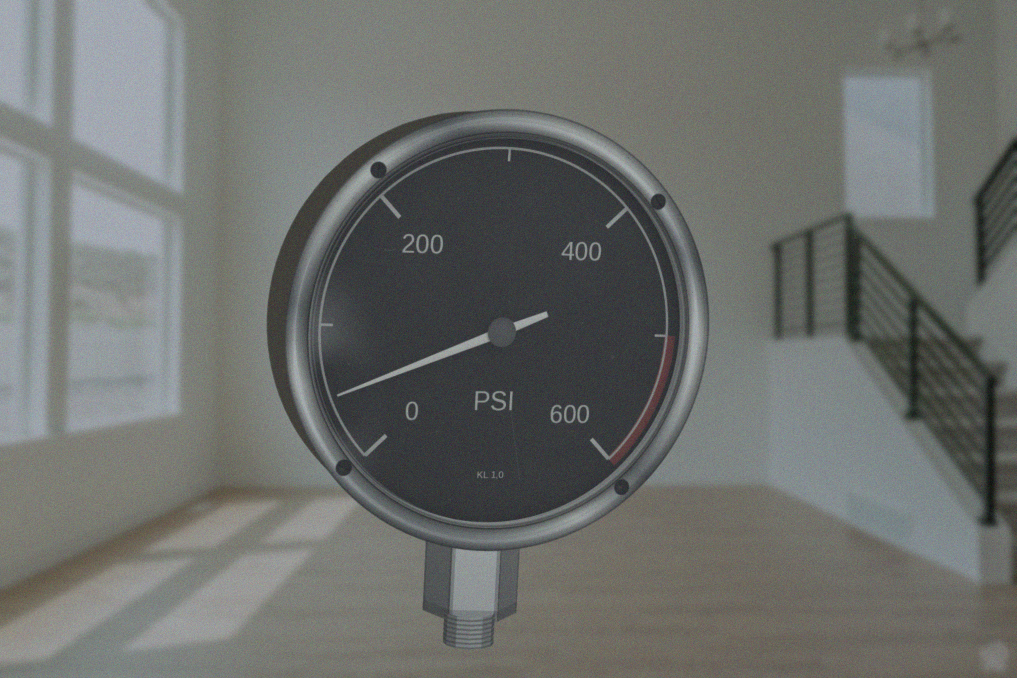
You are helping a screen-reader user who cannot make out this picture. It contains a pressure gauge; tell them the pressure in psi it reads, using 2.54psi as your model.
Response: 50psi
